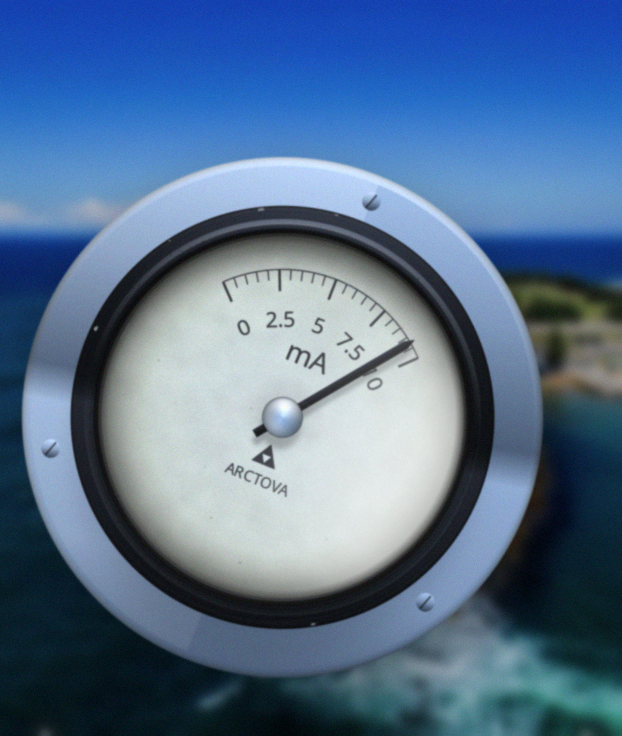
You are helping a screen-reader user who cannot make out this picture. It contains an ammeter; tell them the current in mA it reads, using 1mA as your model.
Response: 9.25mA
